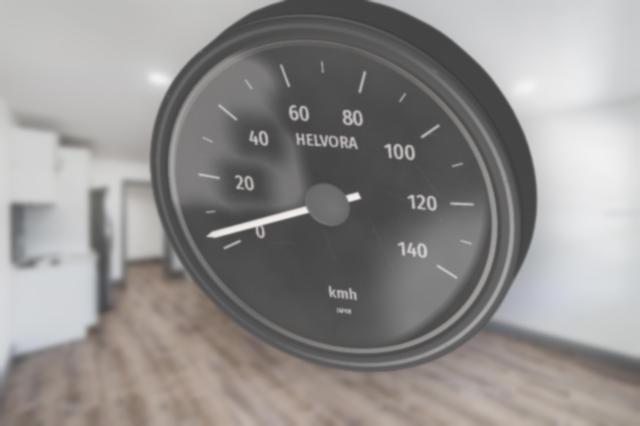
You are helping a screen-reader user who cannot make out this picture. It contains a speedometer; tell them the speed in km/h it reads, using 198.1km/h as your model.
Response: 5km/h
